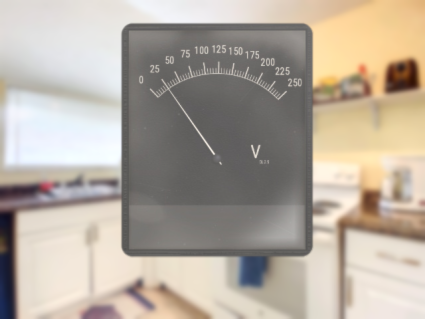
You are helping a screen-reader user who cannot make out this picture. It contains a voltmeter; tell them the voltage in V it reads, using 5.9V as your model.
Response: 25V
